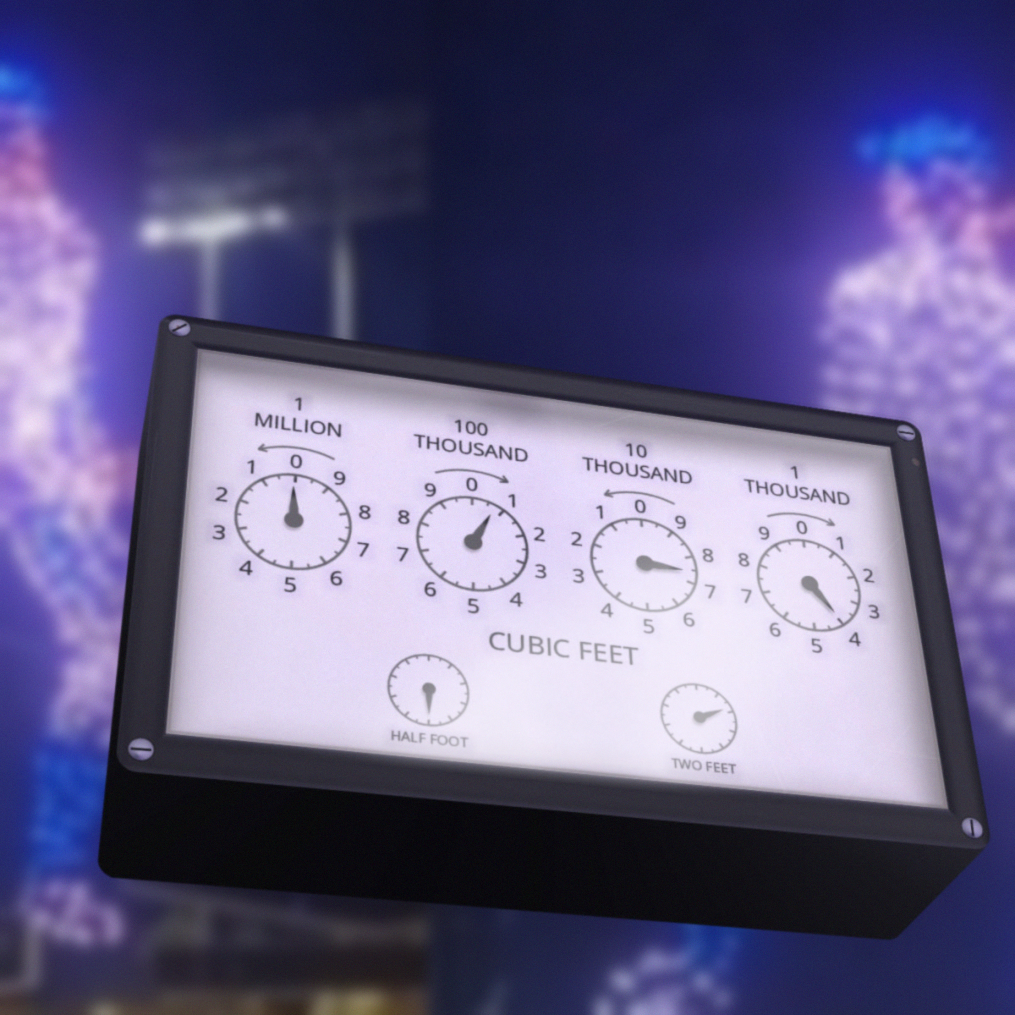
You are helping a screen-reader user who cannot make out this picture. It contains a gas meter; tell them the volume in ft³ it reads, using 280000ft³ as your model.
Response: 7400ft³
